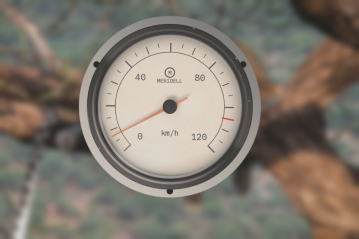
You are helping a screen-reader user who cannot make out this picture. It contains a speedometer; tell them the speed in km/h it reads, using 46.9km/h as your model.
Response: 7.5km/h
